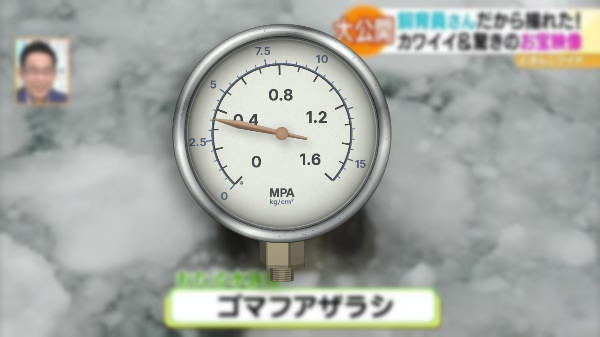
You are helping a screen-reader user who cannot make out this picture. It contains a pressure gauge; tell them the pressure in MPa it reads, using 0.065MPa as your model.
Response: 0.35MPa
